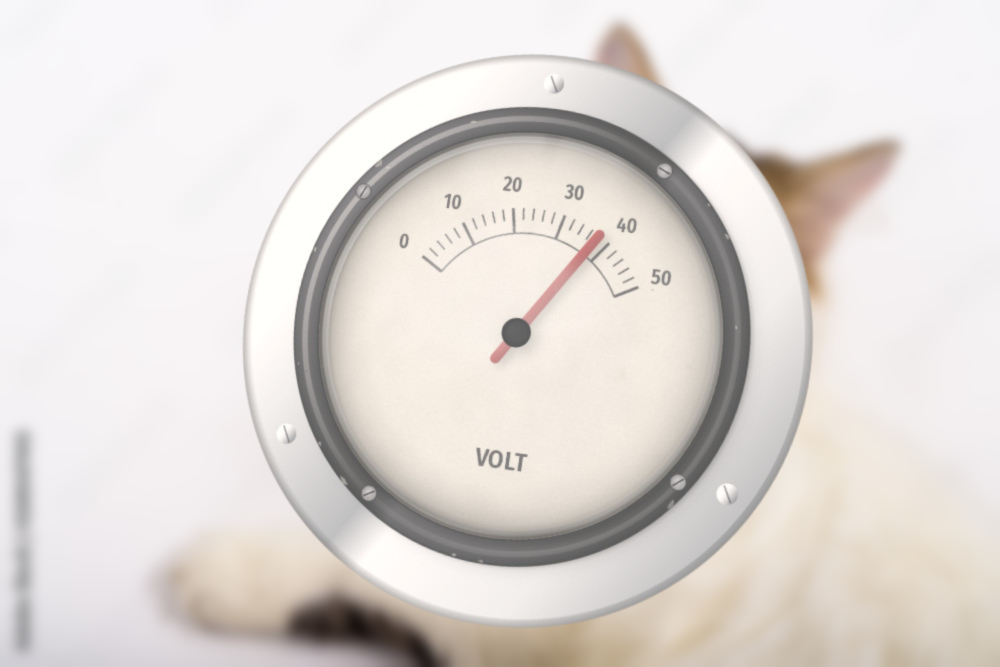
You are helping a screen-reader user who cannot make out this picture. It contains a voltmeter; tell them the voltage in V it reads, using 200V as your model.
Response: 38V
